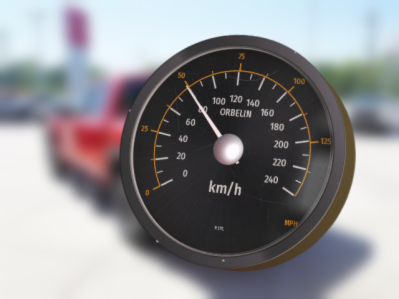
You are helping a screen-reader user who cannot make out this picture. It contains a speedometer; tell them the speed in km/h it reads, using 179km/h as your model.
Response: 80km/h
